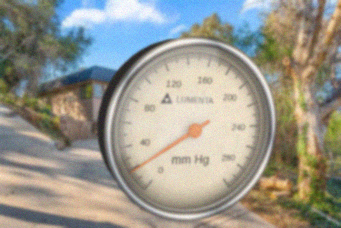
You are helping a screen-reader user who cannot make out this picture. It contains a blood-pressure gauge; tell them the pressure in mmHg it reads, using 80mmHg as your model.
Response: 20mmHg
